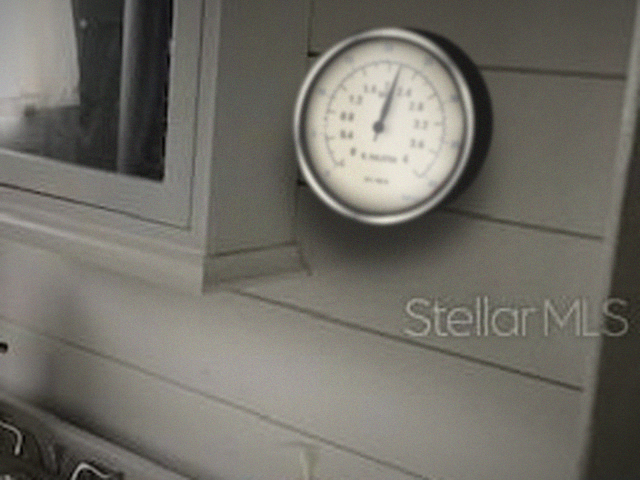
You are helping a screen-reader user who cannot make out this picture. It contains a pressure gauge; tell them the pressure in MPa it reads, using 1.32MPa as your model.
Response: 2.2MPa
